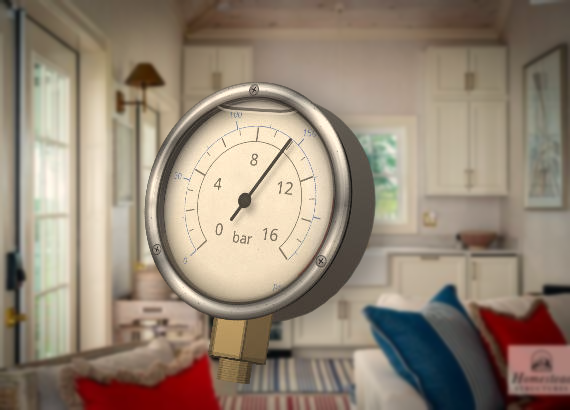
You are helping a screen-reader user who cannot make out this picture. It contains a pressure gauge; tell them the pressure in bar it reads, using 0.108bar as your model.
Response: 10bar
